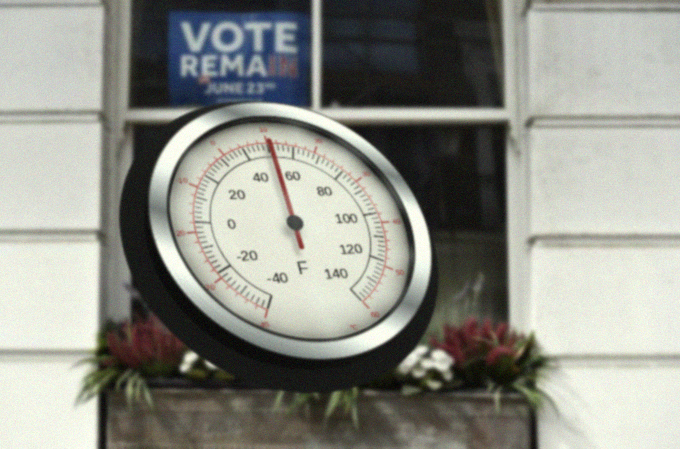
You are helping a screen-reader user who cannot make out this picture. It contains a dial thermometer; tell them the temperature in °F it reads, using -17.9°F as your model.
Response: 50°F
